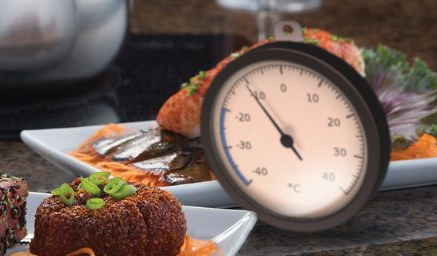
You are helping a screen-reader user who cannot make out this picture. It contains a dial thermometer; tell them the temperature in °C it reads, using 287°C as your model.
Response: -10°C
